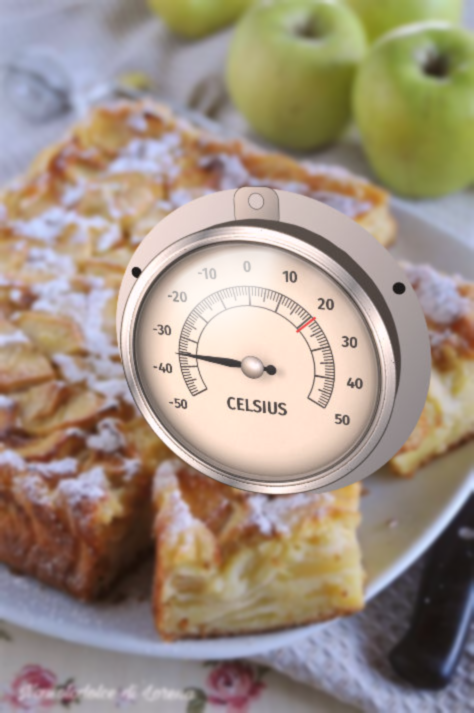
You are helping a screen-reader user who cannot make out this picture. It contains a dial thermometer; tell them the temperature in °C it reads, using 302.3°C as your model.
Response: -35°C
